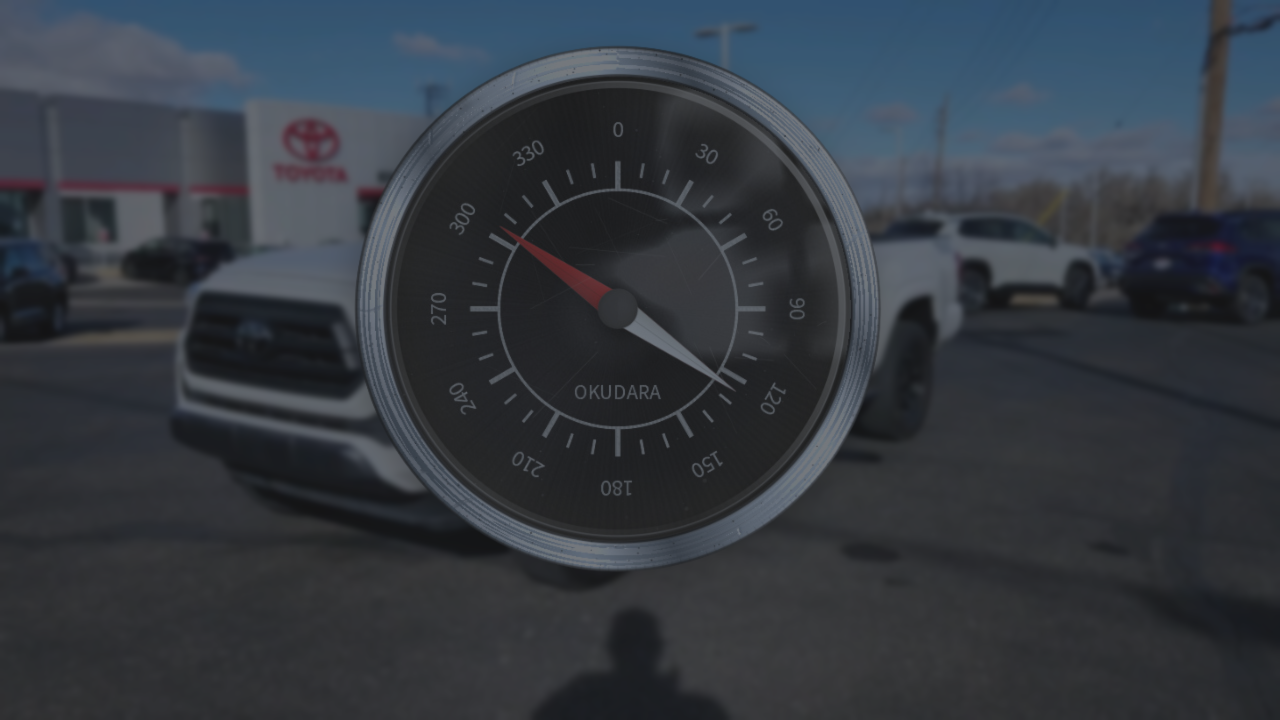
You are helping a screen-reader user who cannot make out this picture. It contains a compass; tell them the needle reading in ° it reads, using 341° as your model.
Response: 305°
